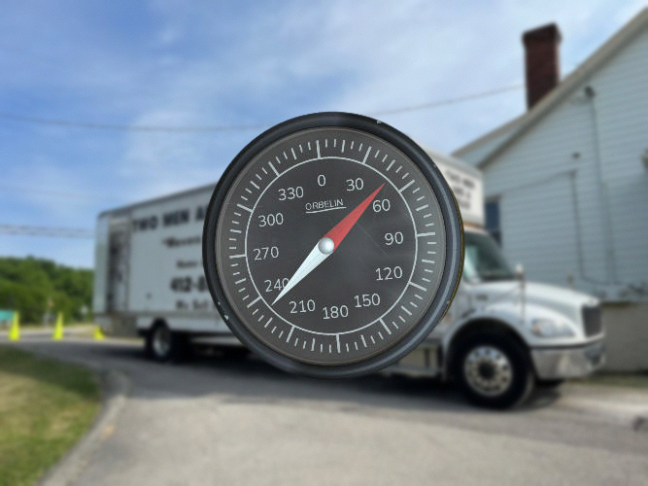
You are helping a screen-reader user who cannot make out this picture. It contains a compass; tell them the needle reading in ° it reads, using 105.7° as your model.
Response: 50°
